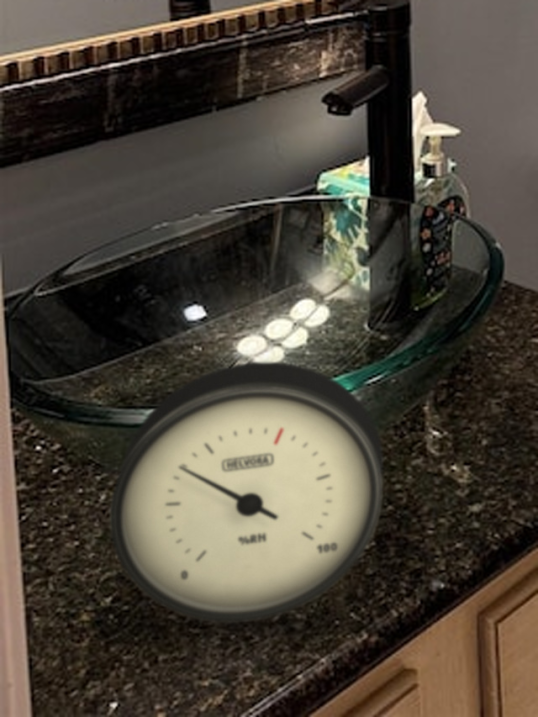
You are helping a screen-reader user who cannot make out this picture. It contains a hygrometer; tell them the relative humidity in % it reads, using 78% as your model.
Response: 32%
